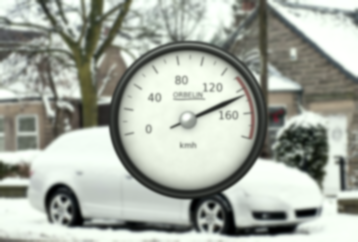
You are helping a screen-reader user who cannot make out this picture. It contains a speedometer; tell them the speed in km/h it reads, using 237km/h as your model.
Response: 145km/h
